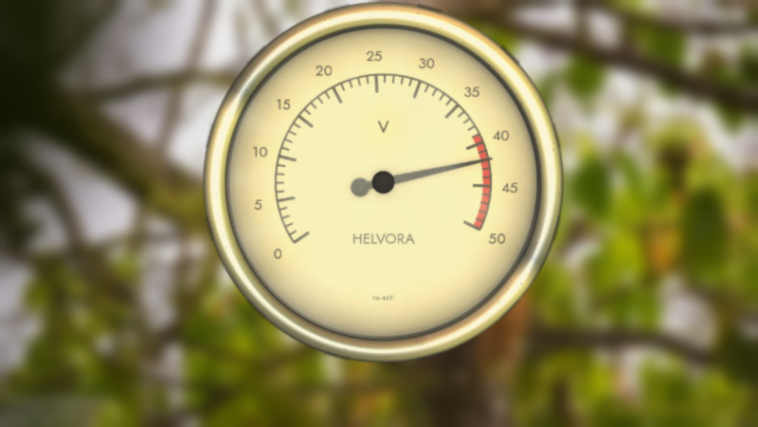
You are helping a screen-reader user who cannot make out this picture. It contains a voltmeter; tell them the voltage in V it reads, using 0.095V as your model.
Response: 42V
